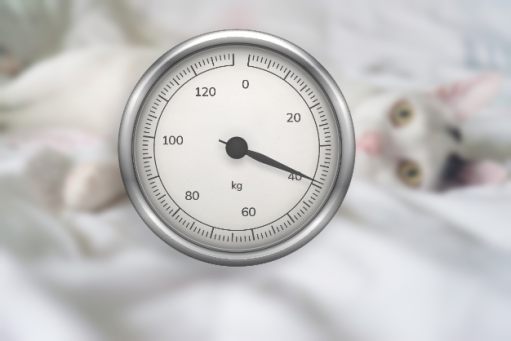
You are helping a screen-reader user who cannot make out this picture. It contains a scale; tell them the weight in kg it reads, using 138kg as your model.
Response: 39kg
